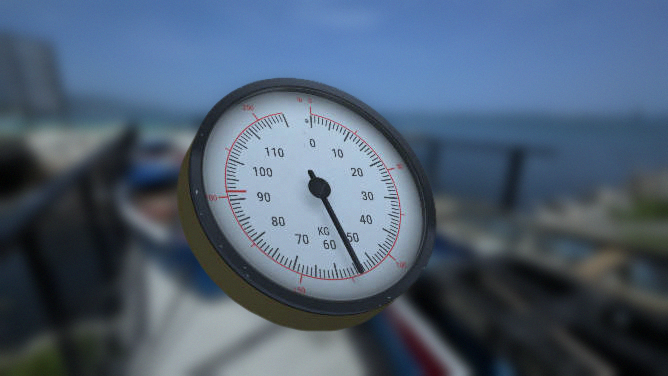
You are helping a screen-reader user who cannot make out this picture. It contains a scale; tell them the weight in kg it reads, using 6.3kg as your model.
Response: 55kg
